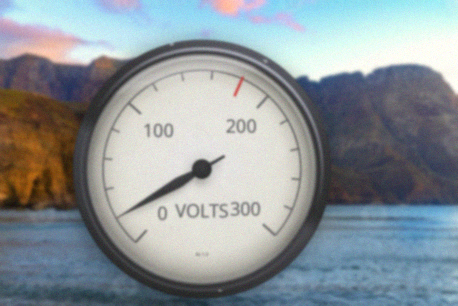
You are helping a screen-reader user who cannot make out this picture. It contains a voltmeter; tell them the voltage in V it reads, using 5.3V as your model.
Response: 20V
